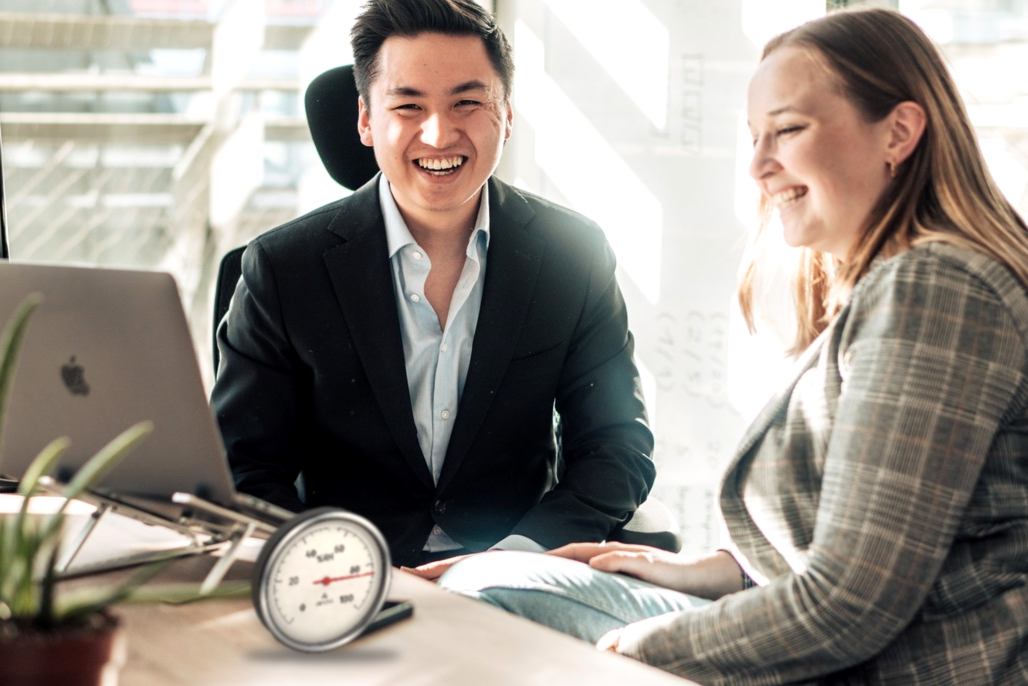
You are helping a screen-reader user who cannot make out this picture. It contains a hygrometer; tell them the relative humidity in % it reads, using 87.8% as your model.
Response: 84%
